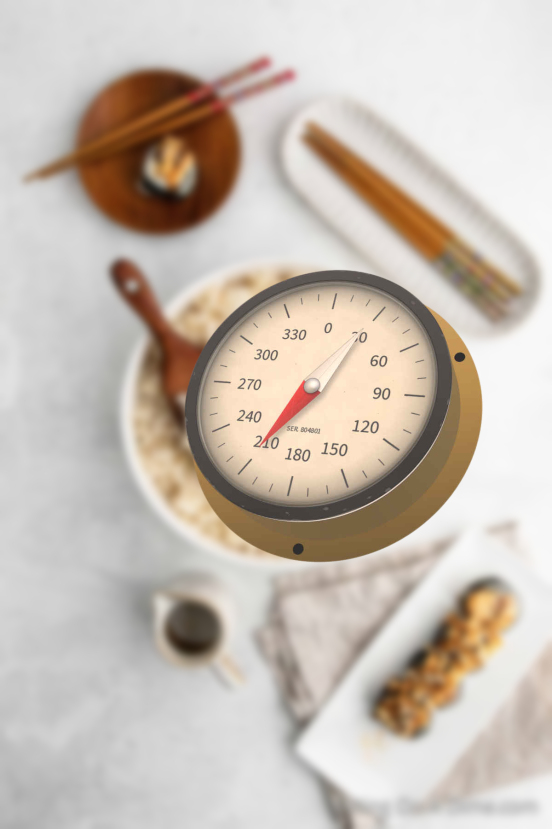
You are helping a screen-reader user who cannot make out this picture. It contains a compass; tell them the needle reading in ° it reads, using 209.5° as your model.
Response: 210°
